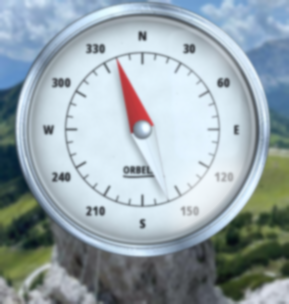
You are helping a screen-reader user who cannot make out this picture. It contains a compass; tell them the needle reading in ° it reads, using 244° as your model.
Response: 340°
